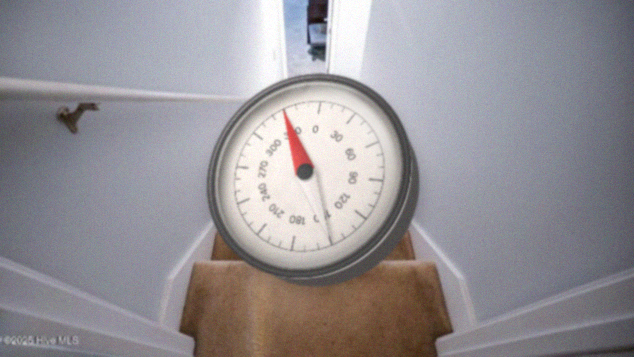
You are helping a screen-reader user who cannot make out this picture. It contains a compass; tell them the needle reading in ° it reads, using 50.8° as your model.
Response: 330°
